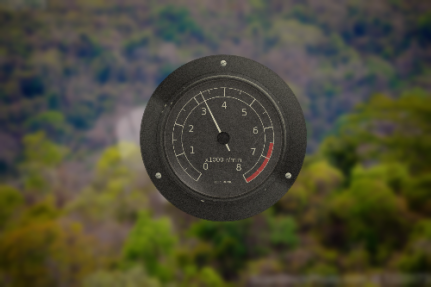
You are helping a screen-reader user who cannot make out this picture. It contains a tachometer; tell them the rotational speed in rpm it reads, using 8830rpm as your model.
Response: 3250rpm
